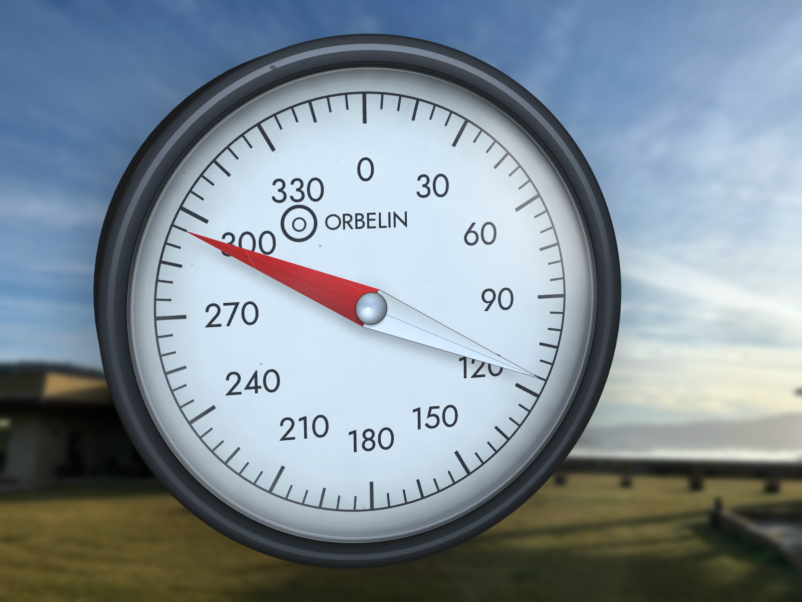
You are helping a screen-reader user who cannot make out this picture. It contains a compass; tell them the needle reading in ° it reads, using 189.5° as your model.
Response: 295°
